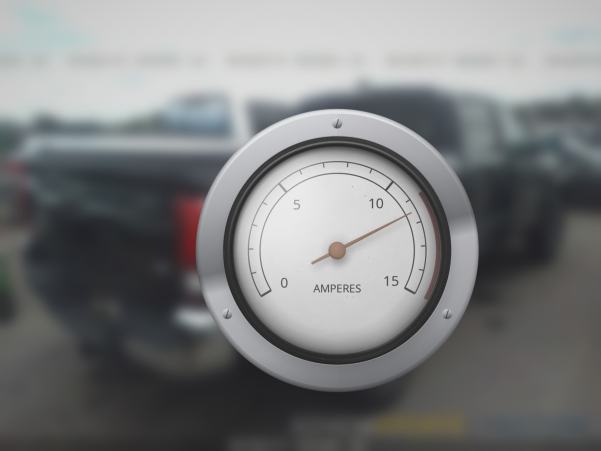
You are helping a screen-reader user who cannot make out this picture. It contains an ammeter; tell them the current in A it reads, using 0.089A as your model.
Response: 11.5A
